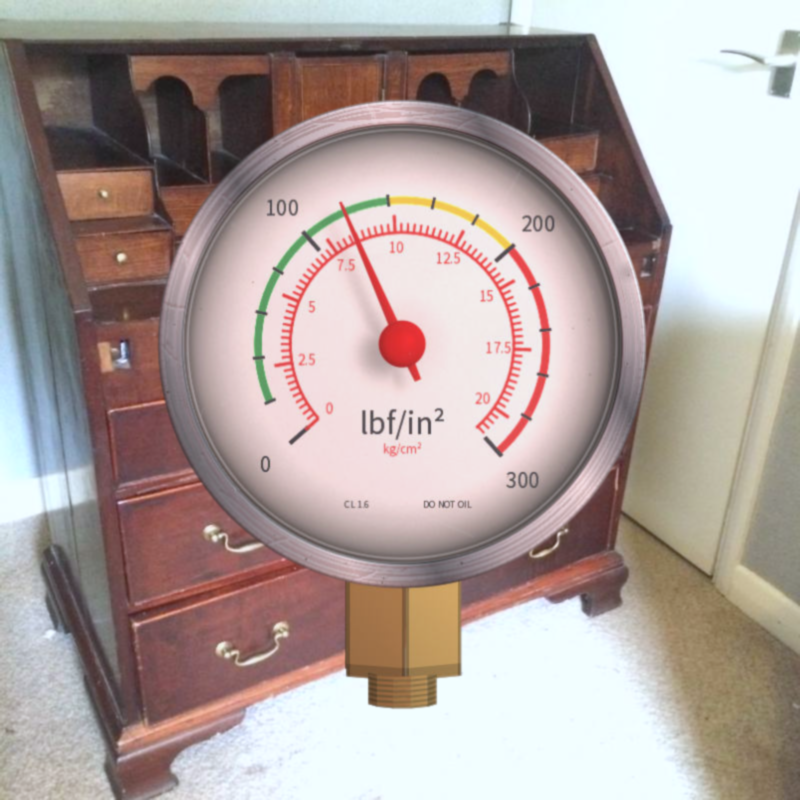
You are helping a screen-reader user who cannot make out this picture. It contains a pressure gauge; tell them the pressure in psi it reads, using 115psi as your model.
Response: 120psi
